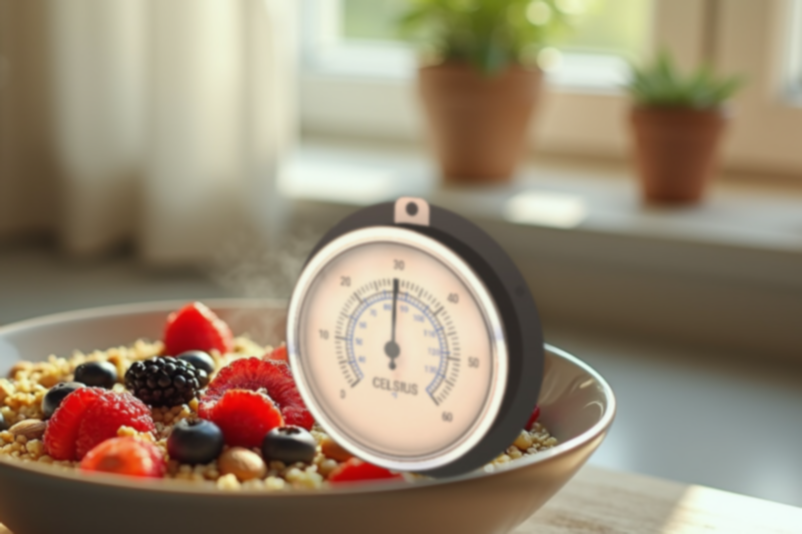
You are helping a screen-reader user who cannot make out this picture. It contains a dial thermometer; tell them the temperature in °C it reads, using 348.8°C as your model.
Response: 30°C
